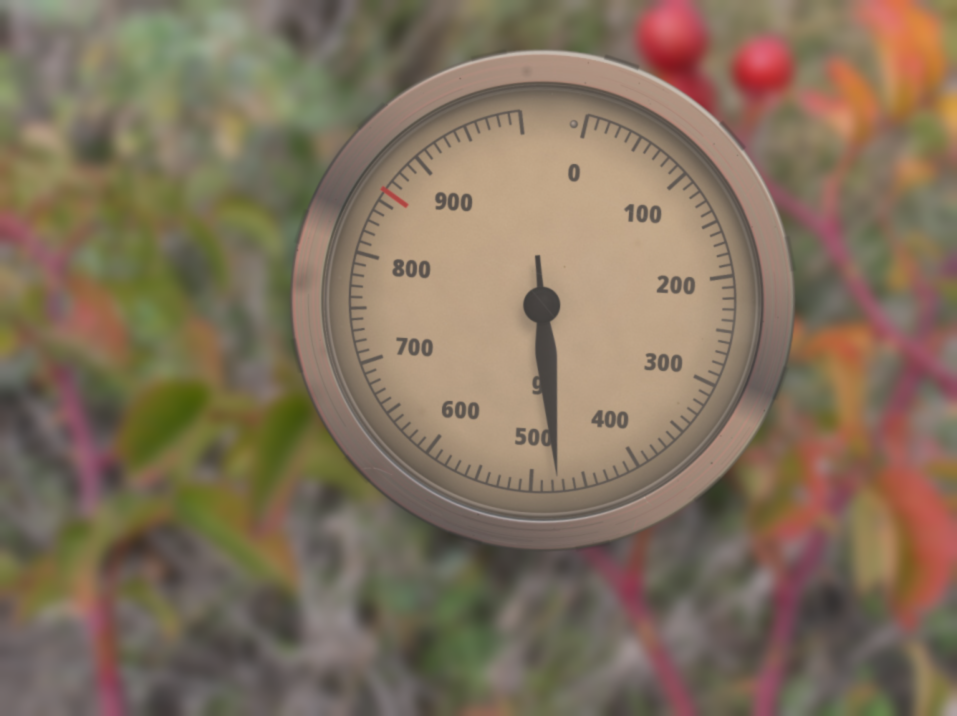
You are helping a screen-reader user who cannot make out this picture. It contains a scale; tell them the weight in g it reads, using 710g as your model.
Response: 475g
